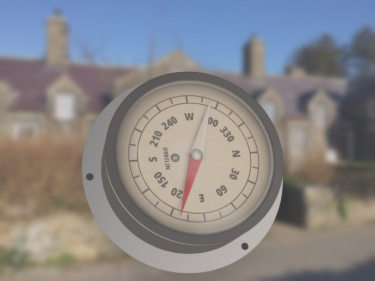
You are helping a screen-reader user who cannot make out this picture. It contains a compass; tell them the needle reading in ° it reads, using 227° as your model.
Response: 112.5°
